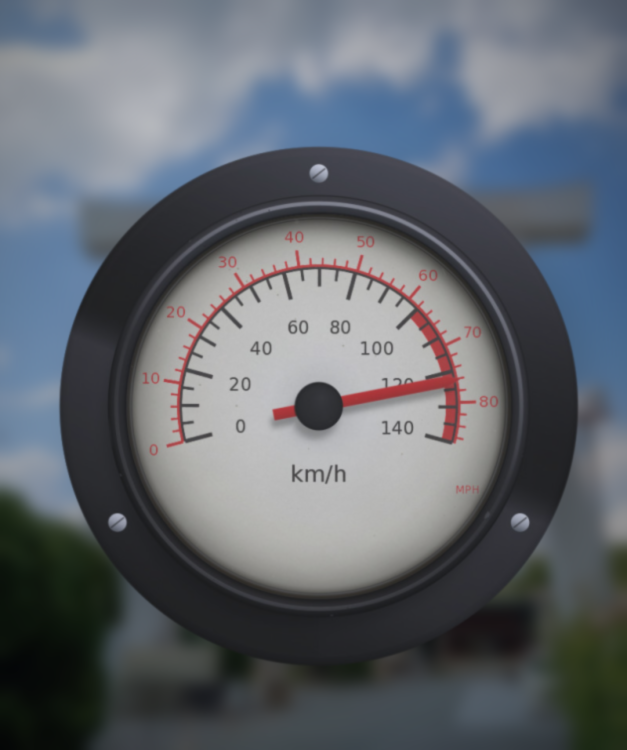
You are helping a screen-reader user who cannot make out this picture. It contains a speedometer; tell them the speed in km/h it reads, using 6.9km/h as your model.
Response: 122.5km/h
